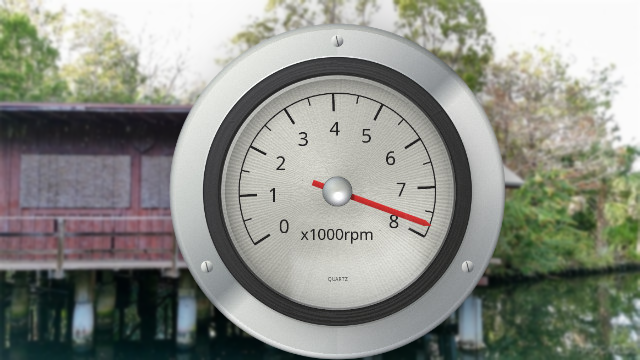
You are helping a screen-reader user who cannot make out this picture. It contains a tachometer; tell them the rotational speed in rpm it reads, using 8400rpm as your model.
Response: 7750rpm
